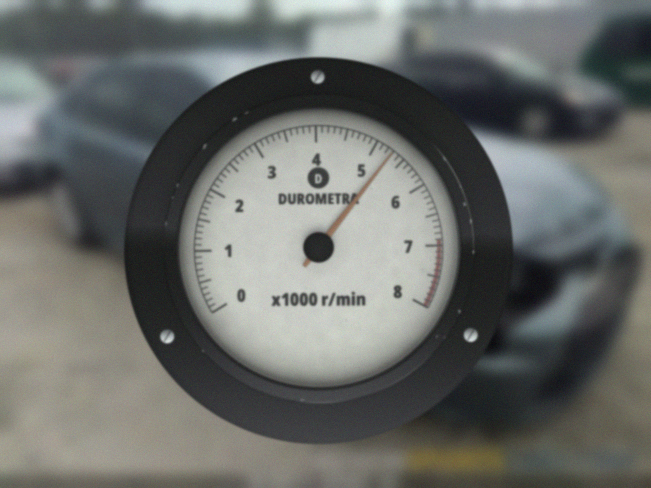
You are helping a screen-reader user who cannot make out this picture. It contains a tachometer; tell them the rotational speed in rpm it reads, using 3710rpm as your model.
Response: 5300rpm
